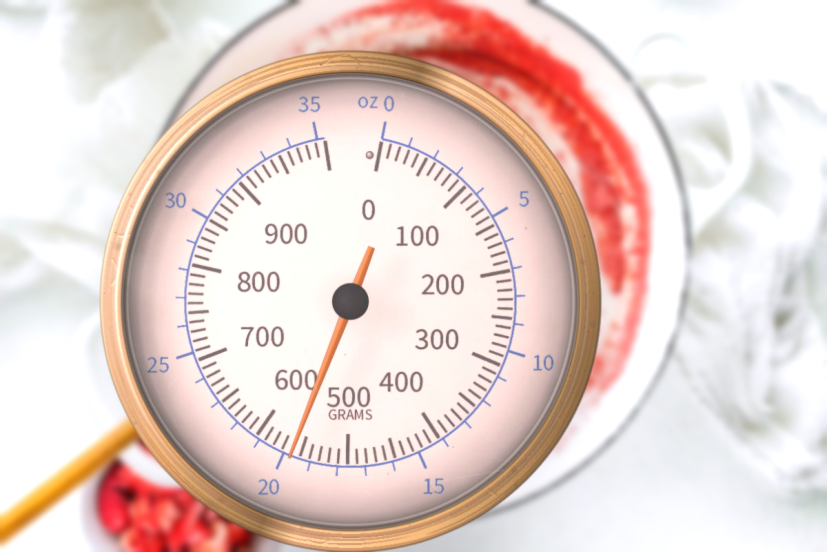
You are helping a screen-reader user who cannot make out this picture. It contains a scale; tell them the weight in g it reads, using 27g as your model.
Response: 560g
